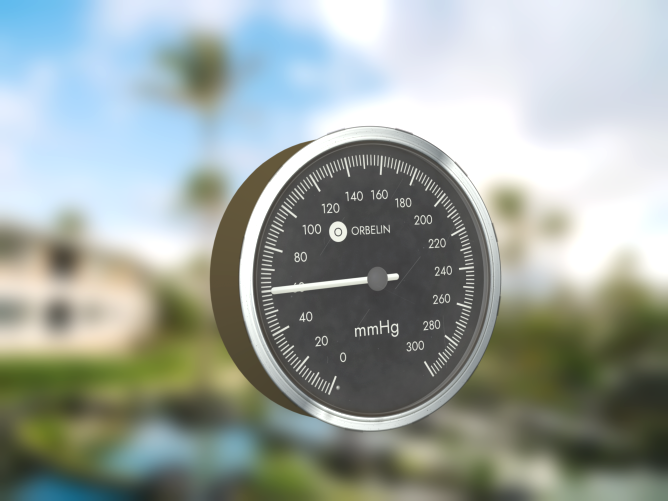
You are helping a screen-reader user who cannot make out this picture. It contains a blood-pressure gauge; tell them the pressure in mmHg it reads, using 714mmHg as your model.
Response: 60mmHg
